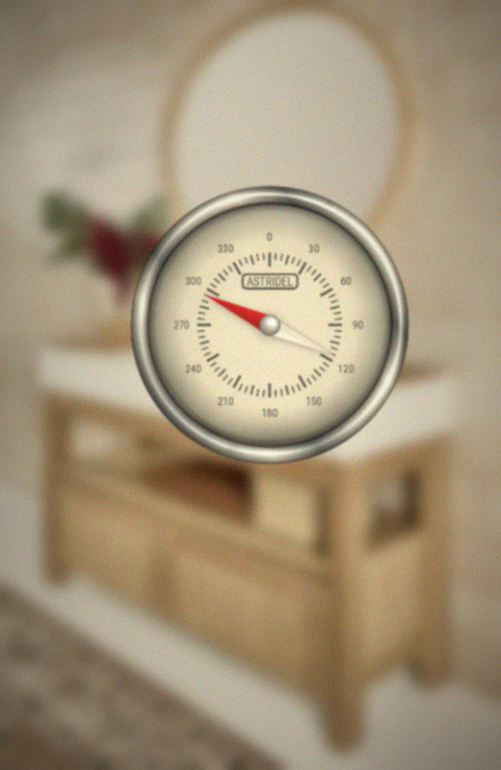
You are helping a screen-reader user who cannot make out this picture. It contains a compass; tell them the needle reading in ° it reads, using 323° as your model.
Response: 295°
